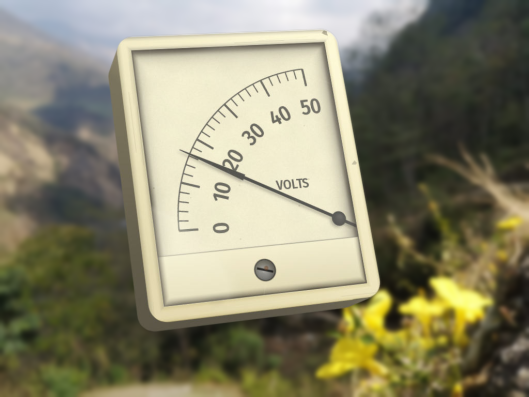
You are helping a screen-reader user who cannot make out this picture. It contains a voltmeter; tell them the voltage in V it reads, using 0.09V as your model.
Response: 16V
